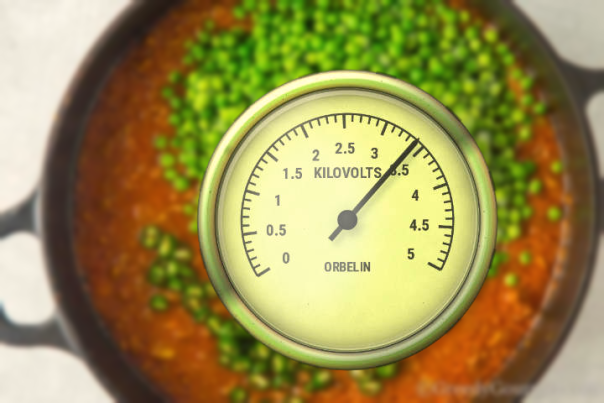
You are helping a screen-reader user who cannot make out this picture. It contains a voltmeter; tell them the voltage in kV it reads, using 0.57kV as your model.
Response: 3.4kV
